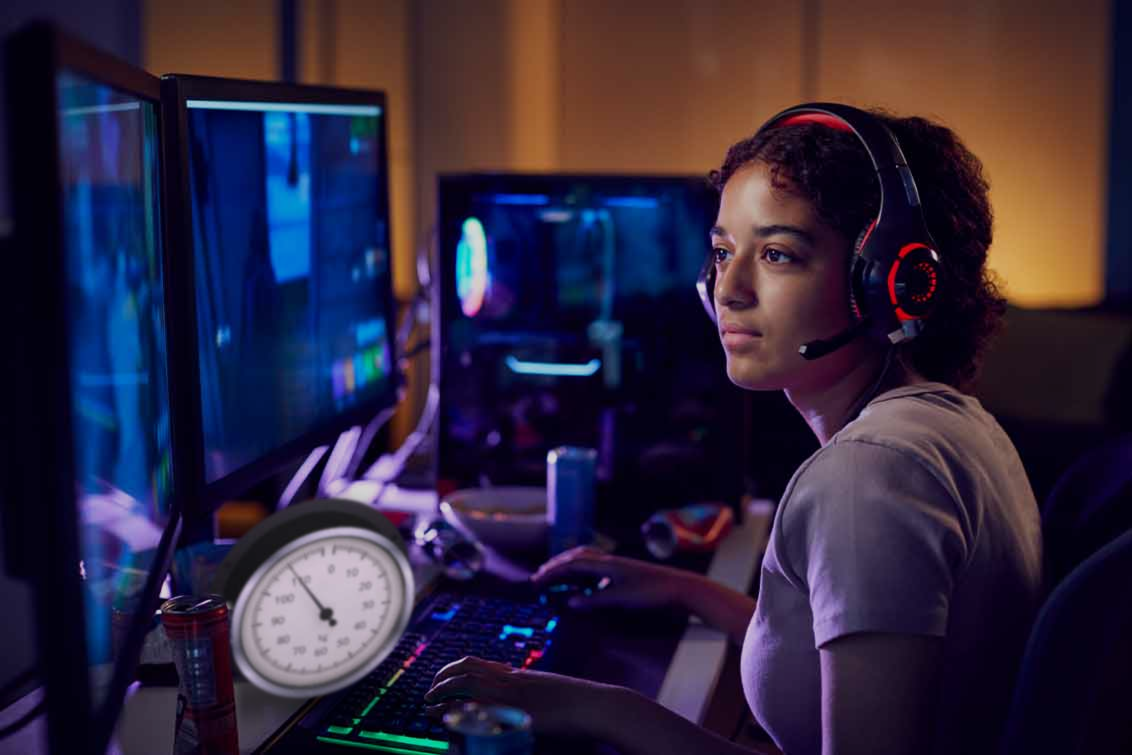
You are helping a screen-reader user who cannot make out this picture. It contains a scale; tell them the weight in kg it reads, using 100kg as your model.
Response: 110kg
